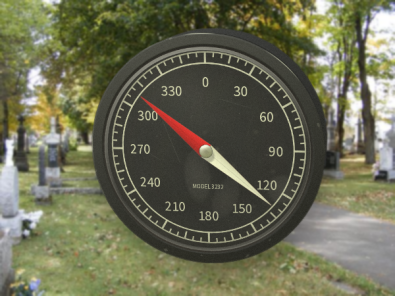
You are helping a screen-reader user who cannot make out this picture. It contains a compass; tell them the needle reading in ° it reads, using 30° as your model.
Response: 310°
